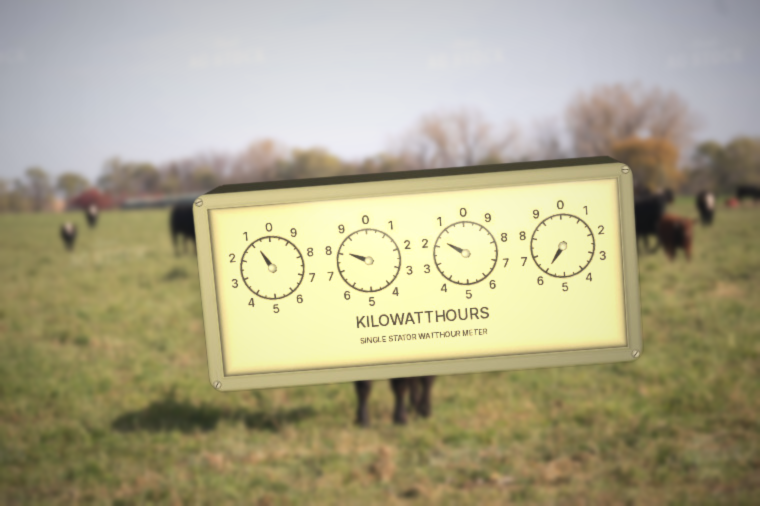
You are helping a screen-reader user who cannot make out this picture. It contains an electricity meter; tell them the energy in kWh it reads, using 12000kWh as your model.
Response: 816kWh
